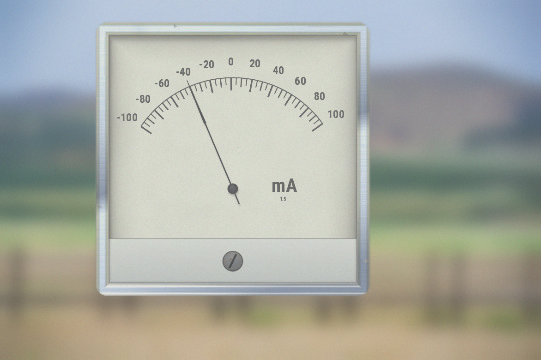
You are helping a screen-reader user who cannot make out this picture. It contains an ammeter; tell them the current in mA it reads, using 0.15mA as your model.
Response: -40mA
